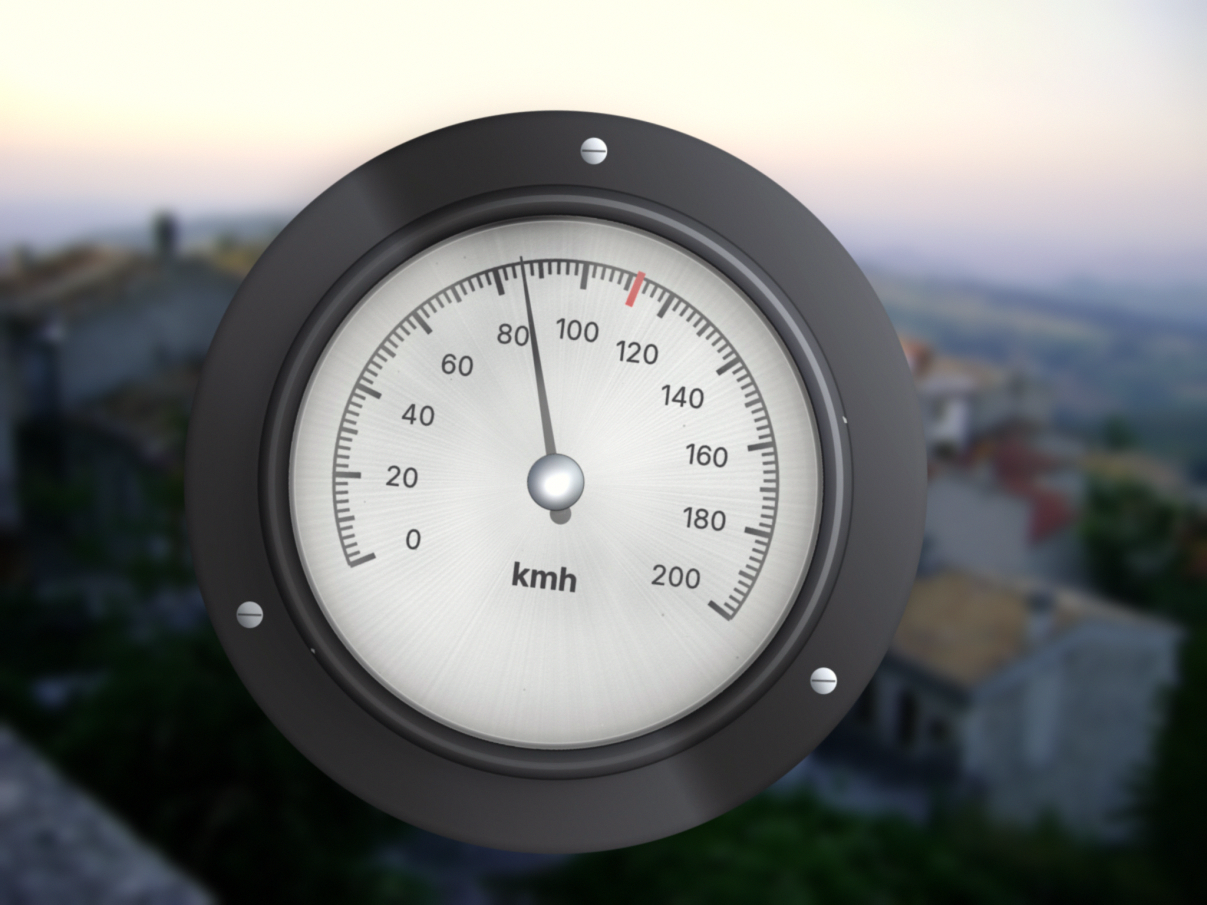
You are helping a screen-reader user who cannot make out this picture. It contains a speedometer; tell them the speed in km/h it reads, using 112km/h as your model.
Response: 86km/h
